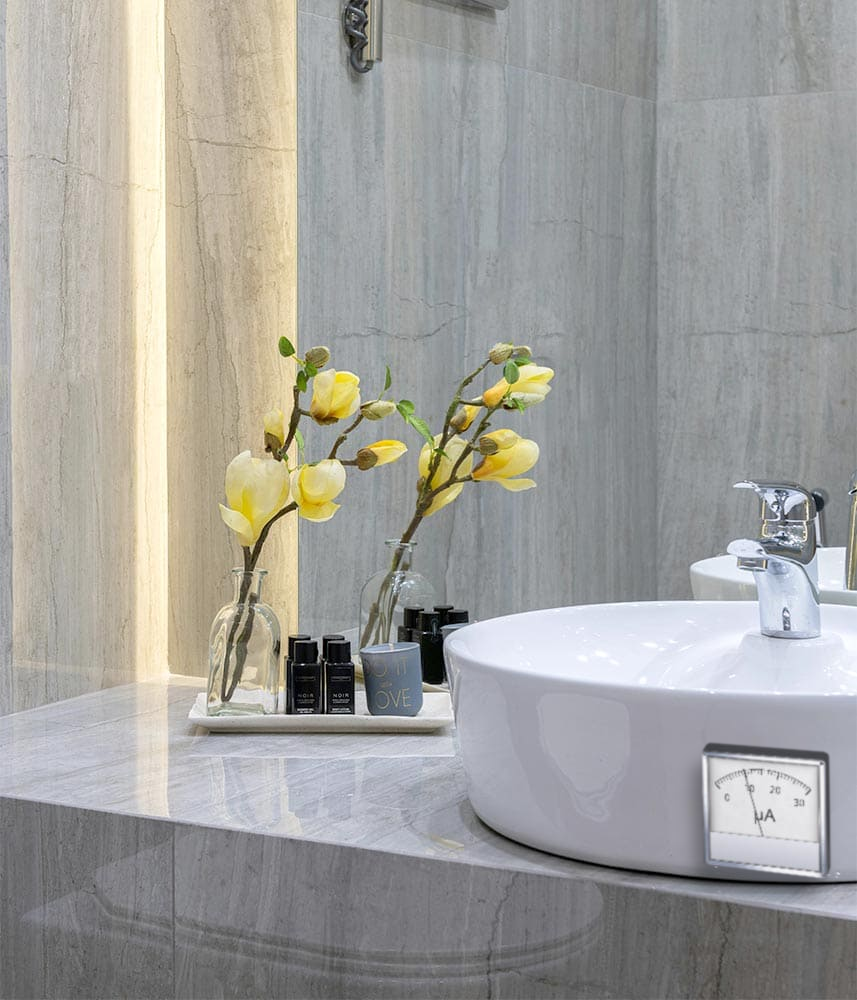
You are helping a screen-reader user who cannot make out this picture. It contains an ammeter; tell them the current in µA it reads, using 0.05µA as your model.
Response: 10µA
